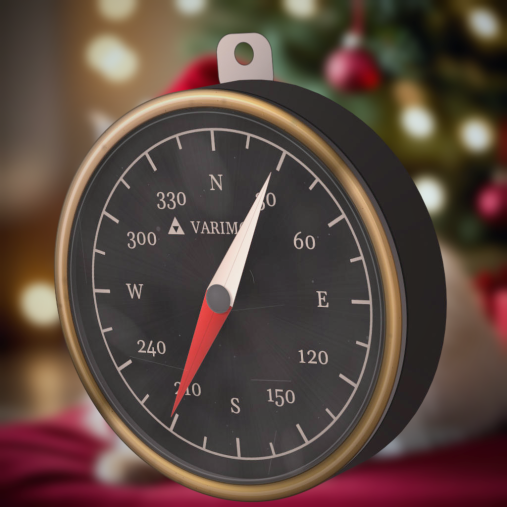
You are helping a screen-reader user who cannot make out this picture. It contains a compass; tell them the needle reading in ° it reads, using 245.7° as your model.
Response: 210°
